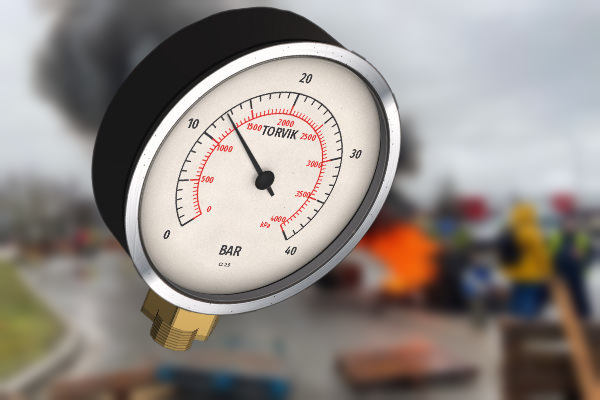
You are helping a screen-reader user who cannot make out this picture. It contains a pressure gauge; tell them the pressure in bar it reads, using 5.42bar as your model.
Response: 12.5bar
